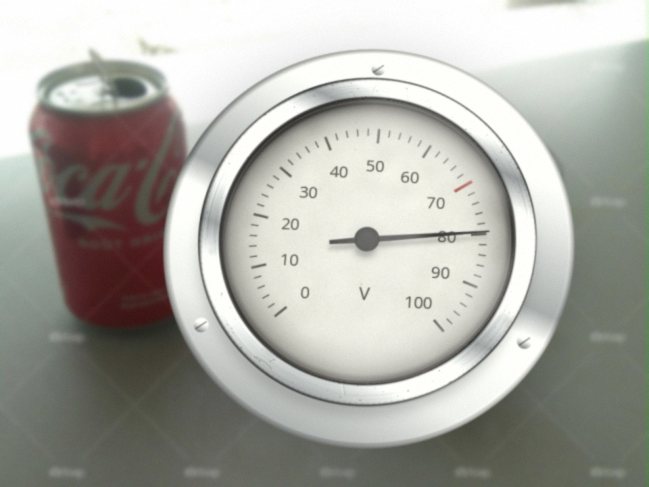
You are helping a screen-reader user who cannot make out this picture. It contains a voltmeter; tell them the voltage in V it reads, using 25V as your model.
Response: 80V
